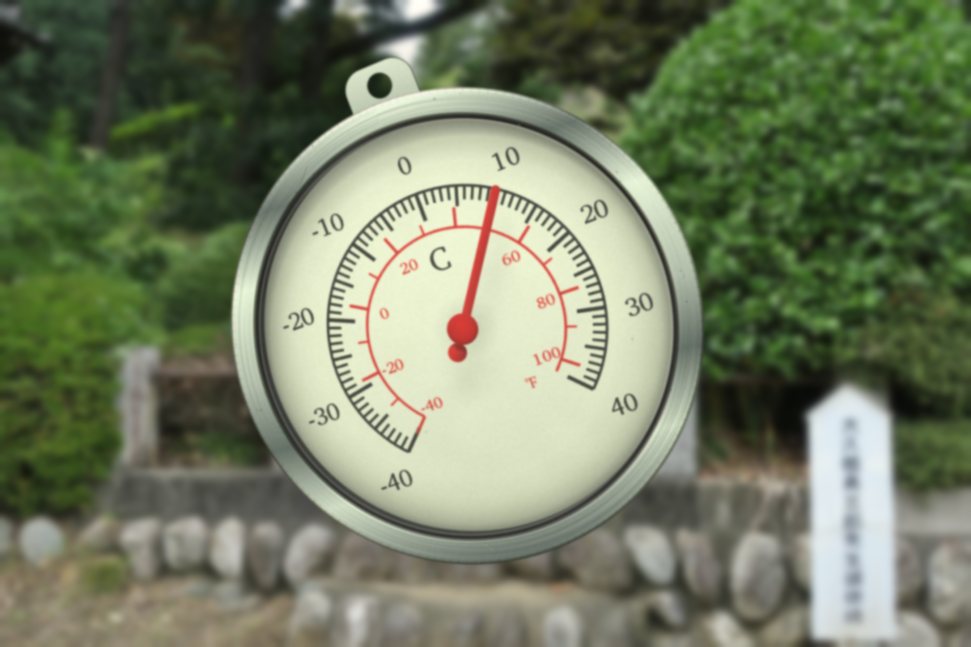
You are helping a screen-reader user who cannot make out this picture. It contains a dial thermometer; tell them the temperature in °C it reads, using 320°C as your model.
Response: 10°C
